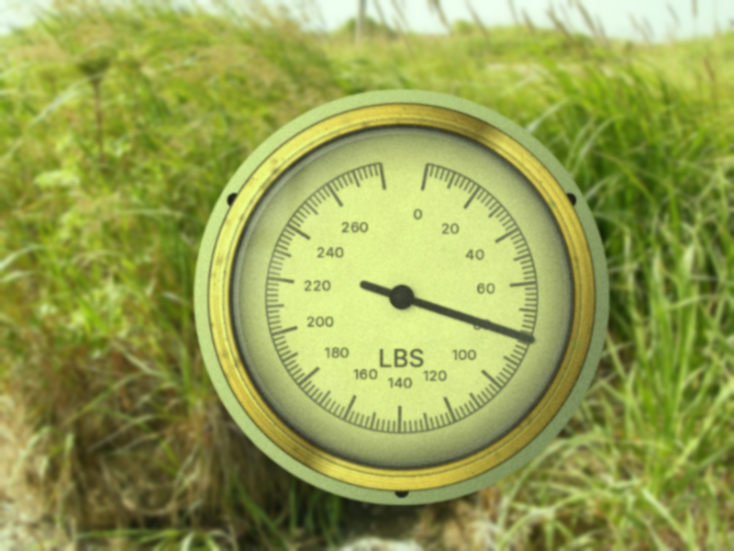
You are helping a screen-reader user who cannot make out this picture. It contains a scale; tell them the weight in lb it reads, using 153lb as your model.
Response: 80lb
